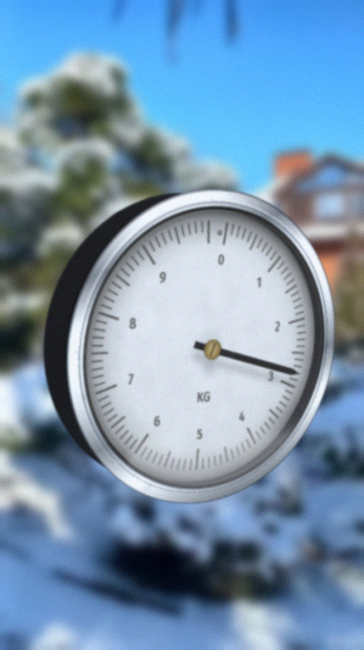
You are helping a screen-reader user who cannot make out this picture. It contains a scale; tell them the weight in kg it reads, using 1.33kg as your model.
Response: 2.8kg
